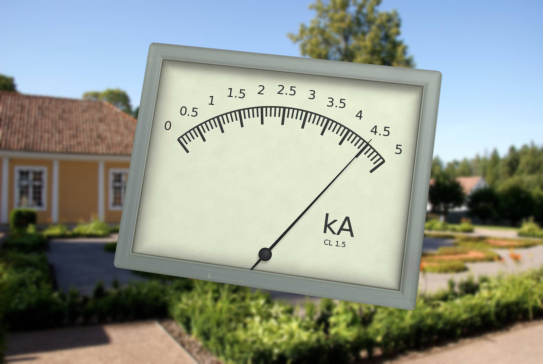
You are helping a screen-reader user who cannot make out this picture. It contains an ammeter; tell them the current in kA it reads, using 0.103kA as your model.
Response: 4.5kA
